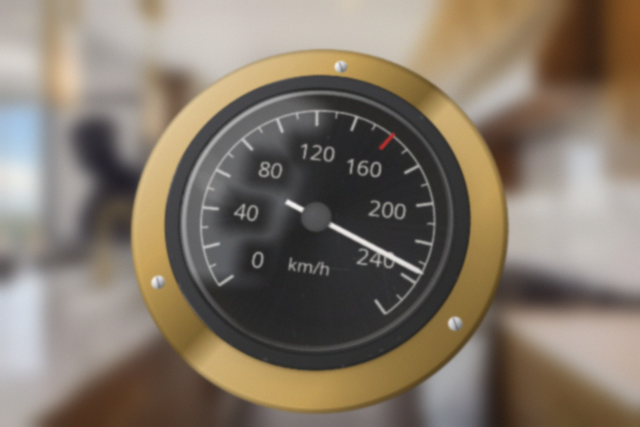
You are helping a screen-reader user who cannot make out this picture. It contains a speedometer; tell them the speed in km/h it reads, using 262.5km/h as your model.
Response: 235km/h
